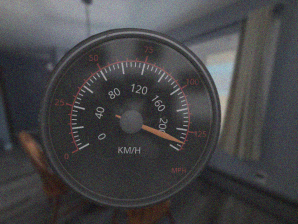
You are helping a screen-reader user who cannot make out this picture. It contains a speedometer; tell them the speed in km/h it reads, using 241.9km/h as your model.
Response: 212km/h
